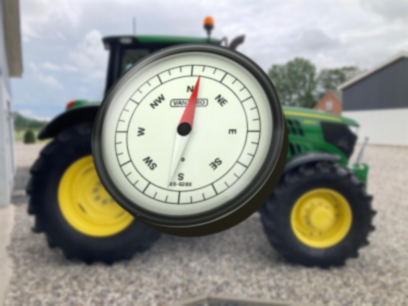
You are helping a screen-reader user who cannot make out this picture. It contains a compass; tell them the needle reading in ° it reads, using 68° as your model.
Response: 10°
